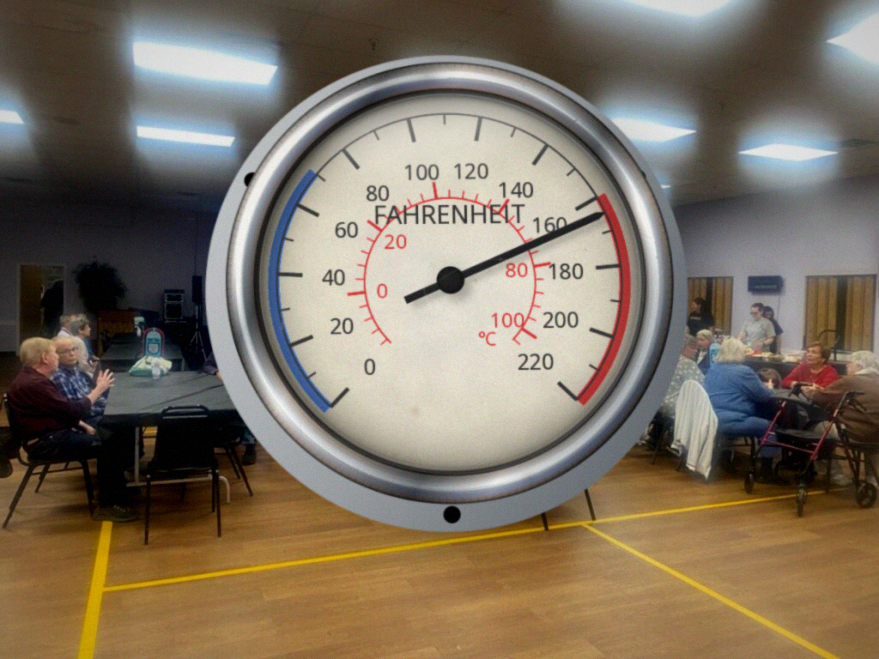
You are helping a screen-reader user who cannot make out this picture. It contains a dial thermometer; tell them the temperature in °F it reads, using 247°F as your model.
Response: 165°F
